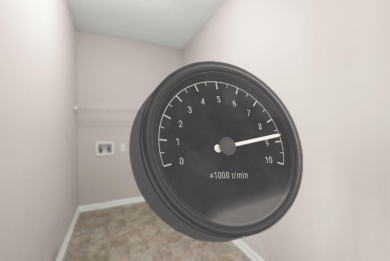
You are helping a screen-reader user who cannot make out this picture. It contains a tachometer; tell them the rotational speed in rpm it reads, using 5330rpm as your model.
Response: 8750rpm
